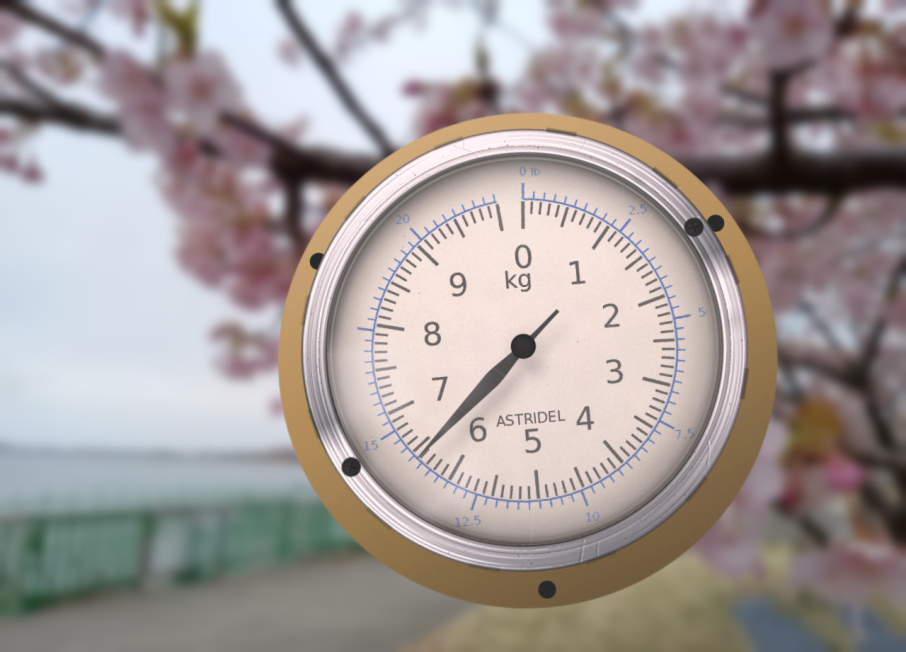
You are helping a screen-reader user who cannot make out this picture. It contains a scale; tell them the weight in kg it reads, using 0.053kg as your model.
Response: 6.4kg
